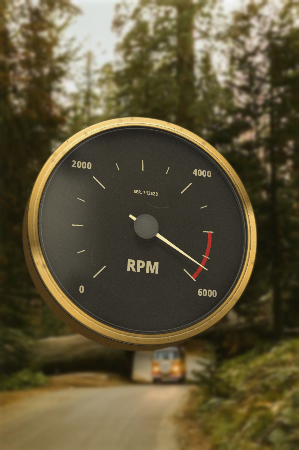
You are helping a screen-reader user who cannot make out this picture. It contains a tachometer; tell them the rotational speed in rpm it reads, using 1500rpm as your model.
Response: 5750rpm
